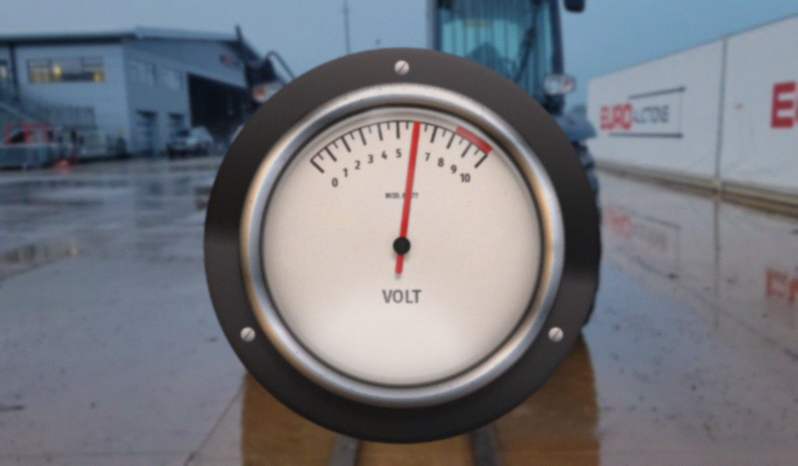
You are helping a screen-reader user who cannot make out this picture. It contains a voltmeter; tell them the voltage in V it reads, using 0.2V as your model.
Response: 6V
